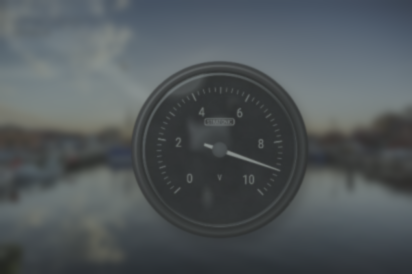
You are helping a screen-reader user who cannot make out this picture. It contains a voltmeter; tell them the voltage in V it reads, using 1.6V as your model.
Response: 9V
